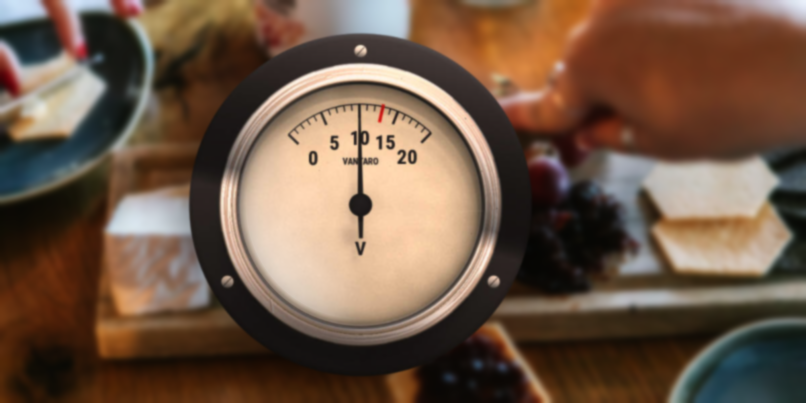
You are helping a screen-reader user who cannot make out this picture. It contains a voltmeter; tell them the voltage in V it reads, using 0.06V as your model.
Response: 10V
